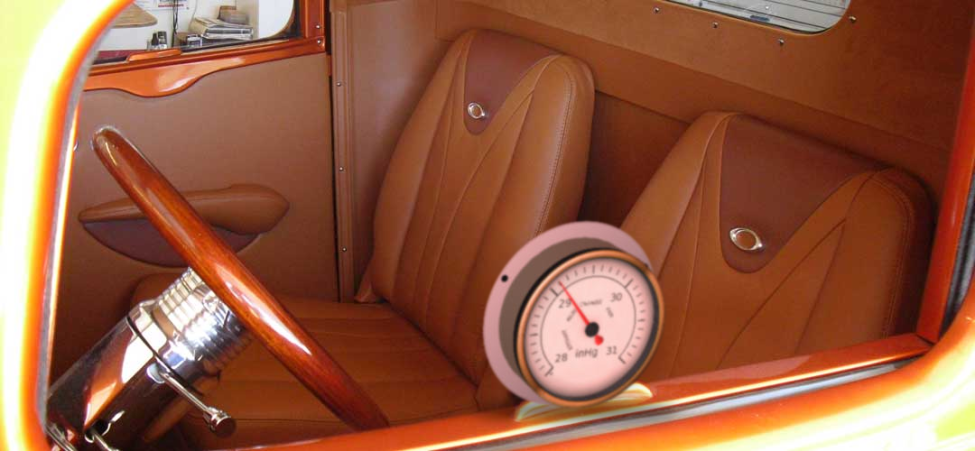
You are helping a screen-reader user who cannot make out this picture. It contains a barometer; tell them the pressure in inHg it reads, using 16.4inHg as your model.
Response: 29.1inHg
